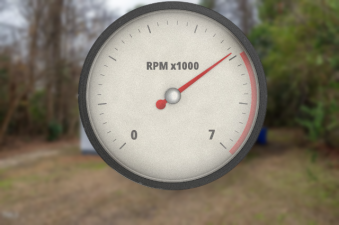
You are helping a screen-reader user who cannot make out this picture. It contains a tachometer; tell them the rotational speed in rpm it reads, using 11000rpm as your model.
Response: 4900rpm
